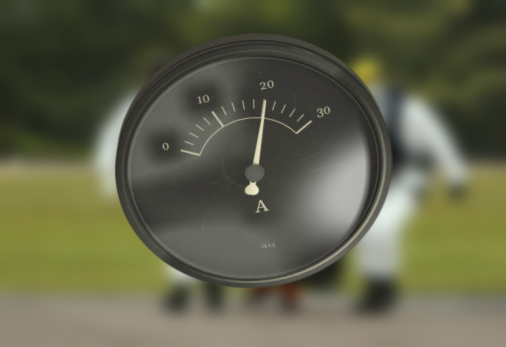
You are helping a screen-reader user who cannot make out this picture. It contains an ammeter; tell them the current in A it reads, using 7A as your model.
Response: 20A
